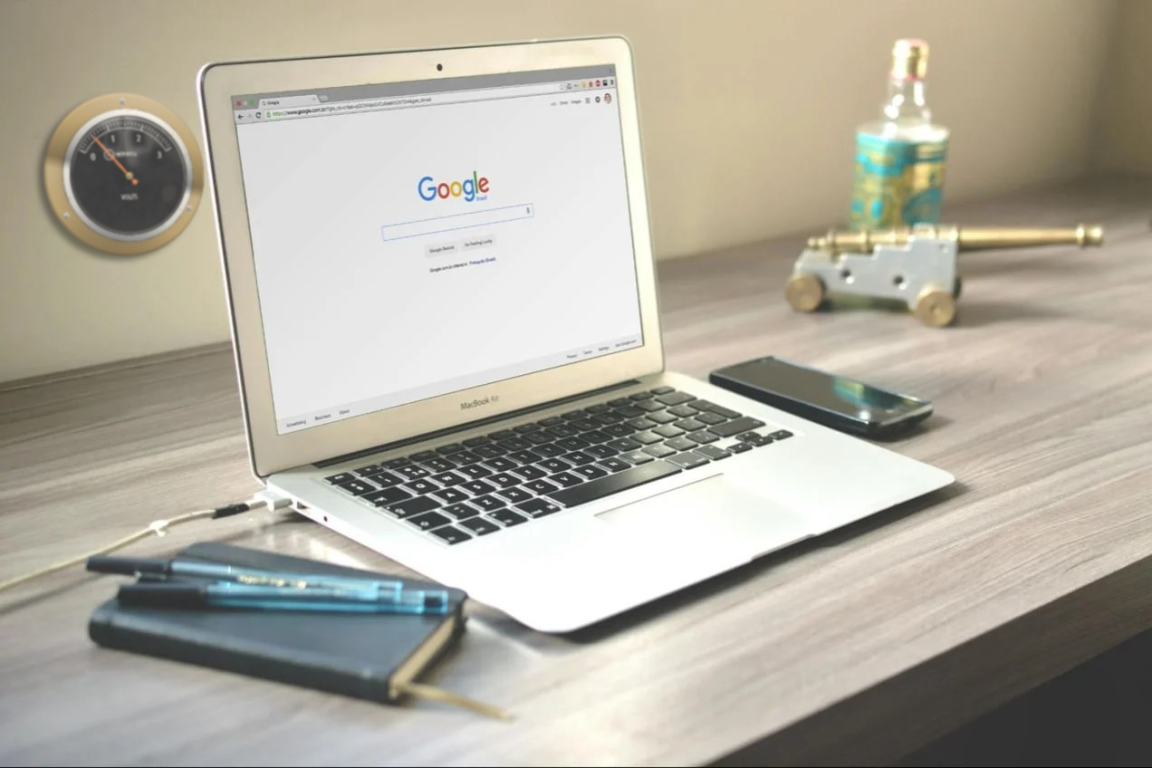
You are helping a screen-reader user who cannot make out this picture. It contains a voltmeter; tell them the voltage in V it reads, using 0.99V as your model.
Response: 0.5V
